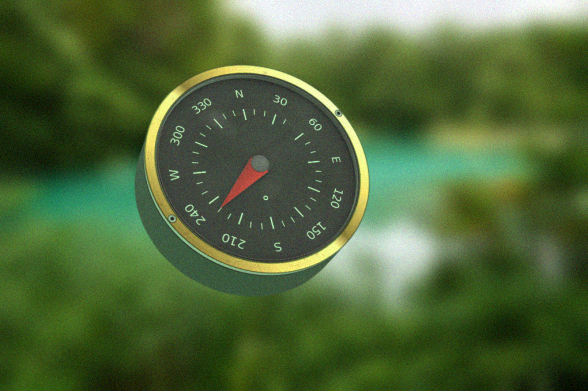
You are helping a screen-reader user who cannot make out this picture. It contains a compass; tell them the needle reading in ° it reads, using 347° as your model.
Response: 230°
